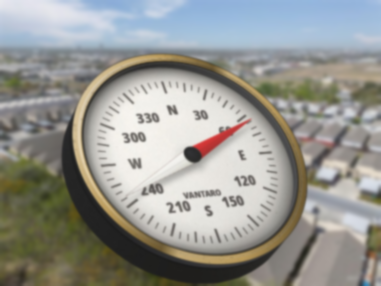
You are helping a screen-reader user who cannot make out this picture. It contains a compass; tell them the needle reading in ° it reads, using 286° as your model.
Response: 65°
